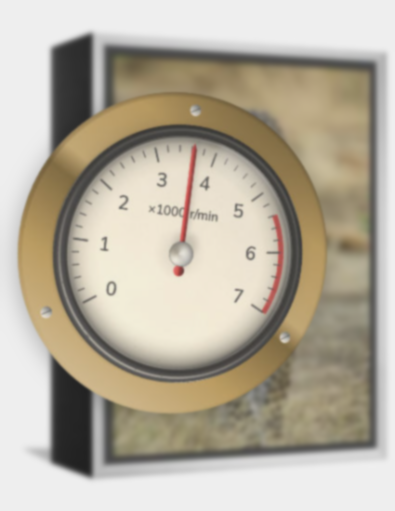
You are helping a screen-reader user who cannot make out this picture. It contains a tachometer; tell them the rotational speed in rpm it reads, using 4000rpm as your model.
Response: 3600rpm
